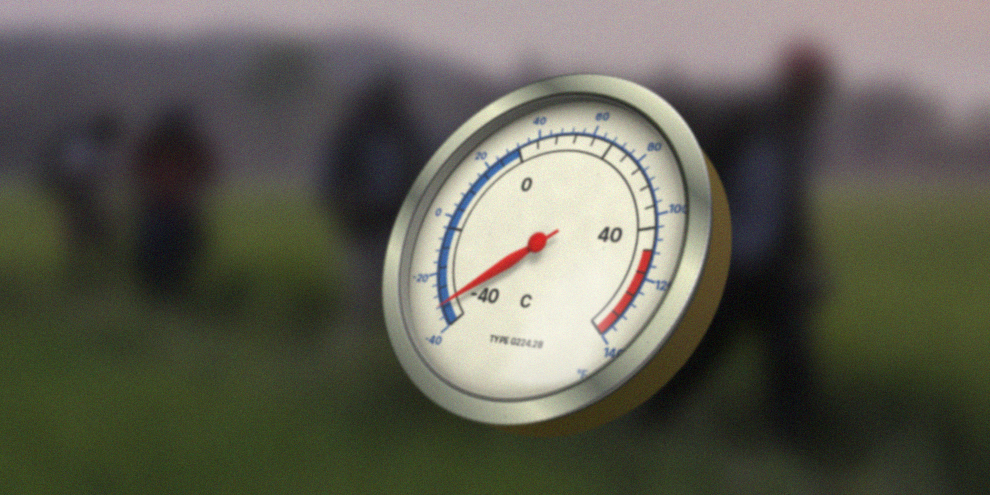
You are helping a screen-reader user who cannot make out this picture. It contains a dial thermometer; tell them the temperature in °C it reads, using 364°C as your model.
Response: -36°C
